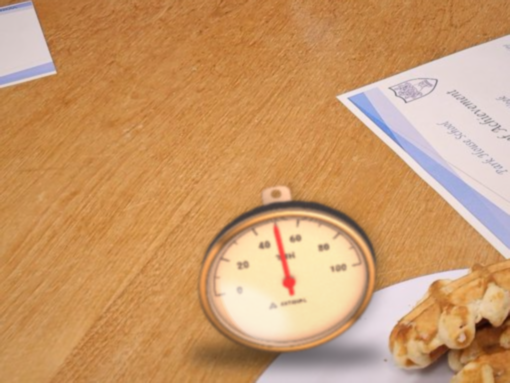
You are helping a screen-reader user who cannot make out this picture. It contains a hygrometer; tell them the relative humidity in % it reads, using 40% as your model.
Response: 50%
